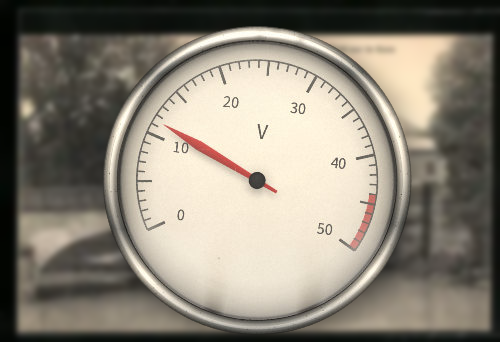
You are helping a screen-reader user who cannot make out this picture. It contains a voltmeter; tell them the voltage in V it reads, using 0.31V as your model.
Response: 11.5V
